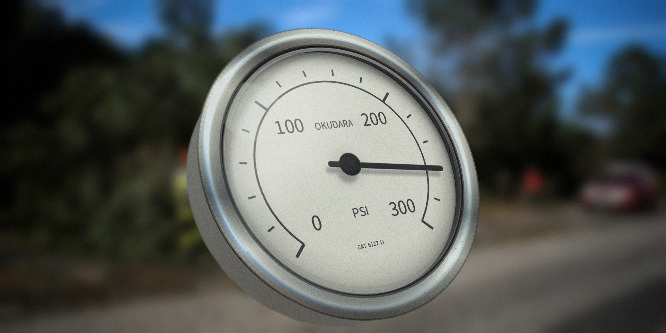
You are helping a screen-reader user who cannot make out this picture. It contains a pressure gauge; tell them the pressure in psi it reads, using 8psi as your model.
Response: 260psi
